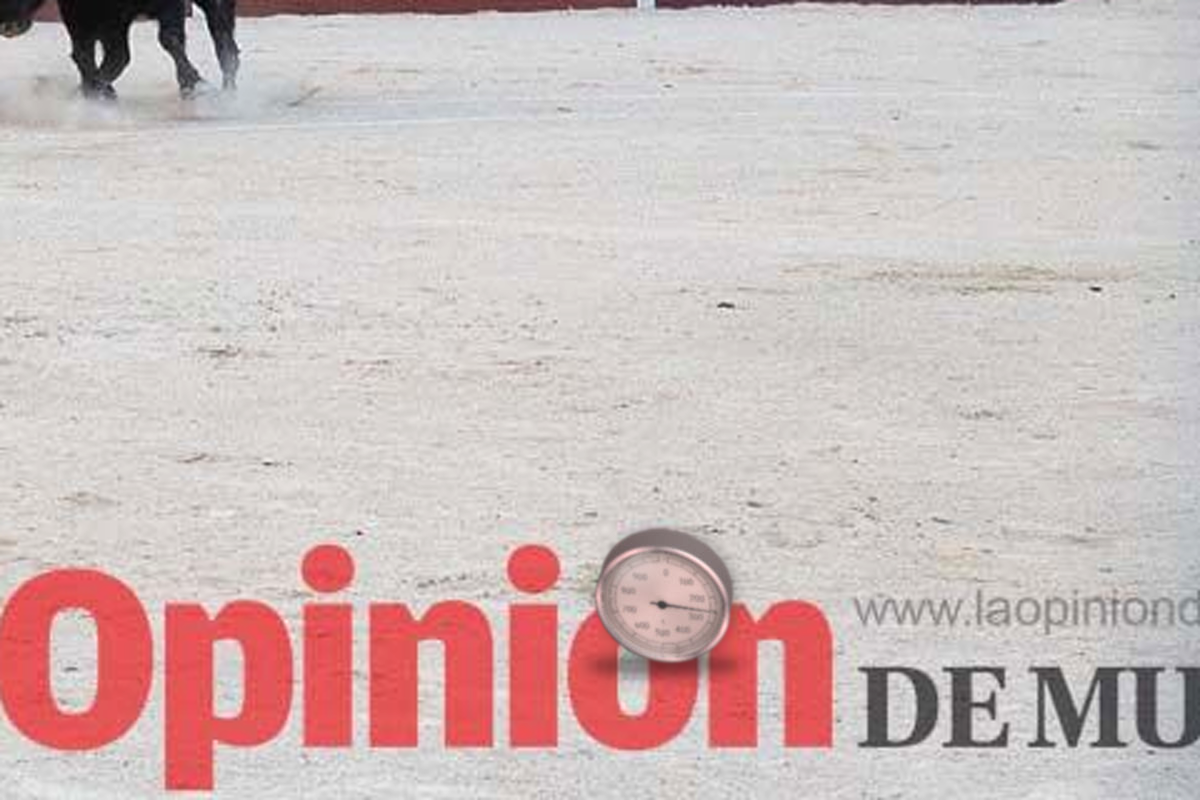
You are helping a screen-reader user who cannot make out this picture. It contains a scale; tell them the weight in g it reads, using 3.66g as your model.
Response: 250g
